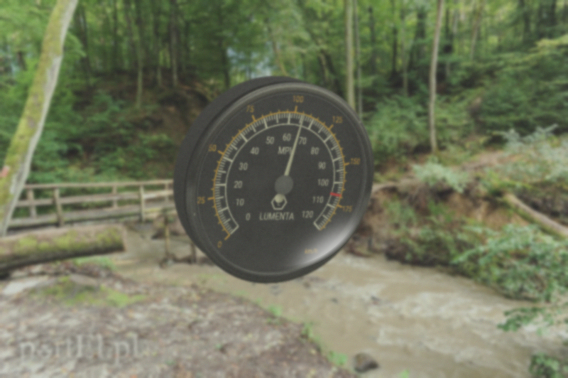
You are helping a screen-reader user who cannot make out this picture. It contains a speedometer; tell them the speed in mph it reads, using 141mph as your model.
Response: 65mph
